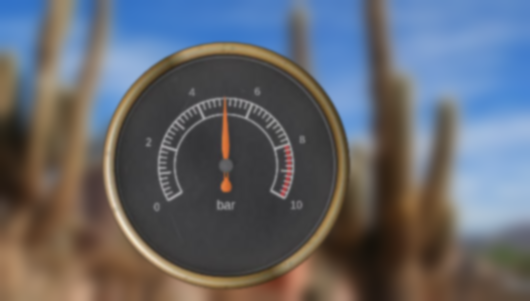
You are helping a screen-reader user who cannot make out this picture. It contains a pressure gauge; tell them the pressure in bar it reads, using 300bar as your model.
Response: 5bar
